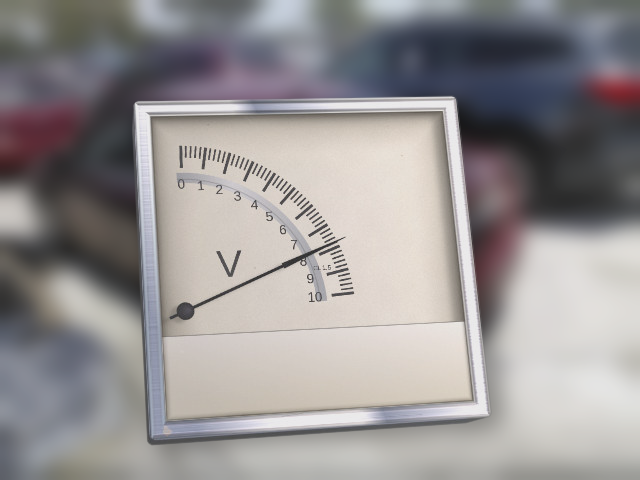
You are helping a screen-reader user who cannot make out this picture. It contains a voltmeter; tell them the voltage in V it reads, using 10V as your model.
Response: 7.8V
